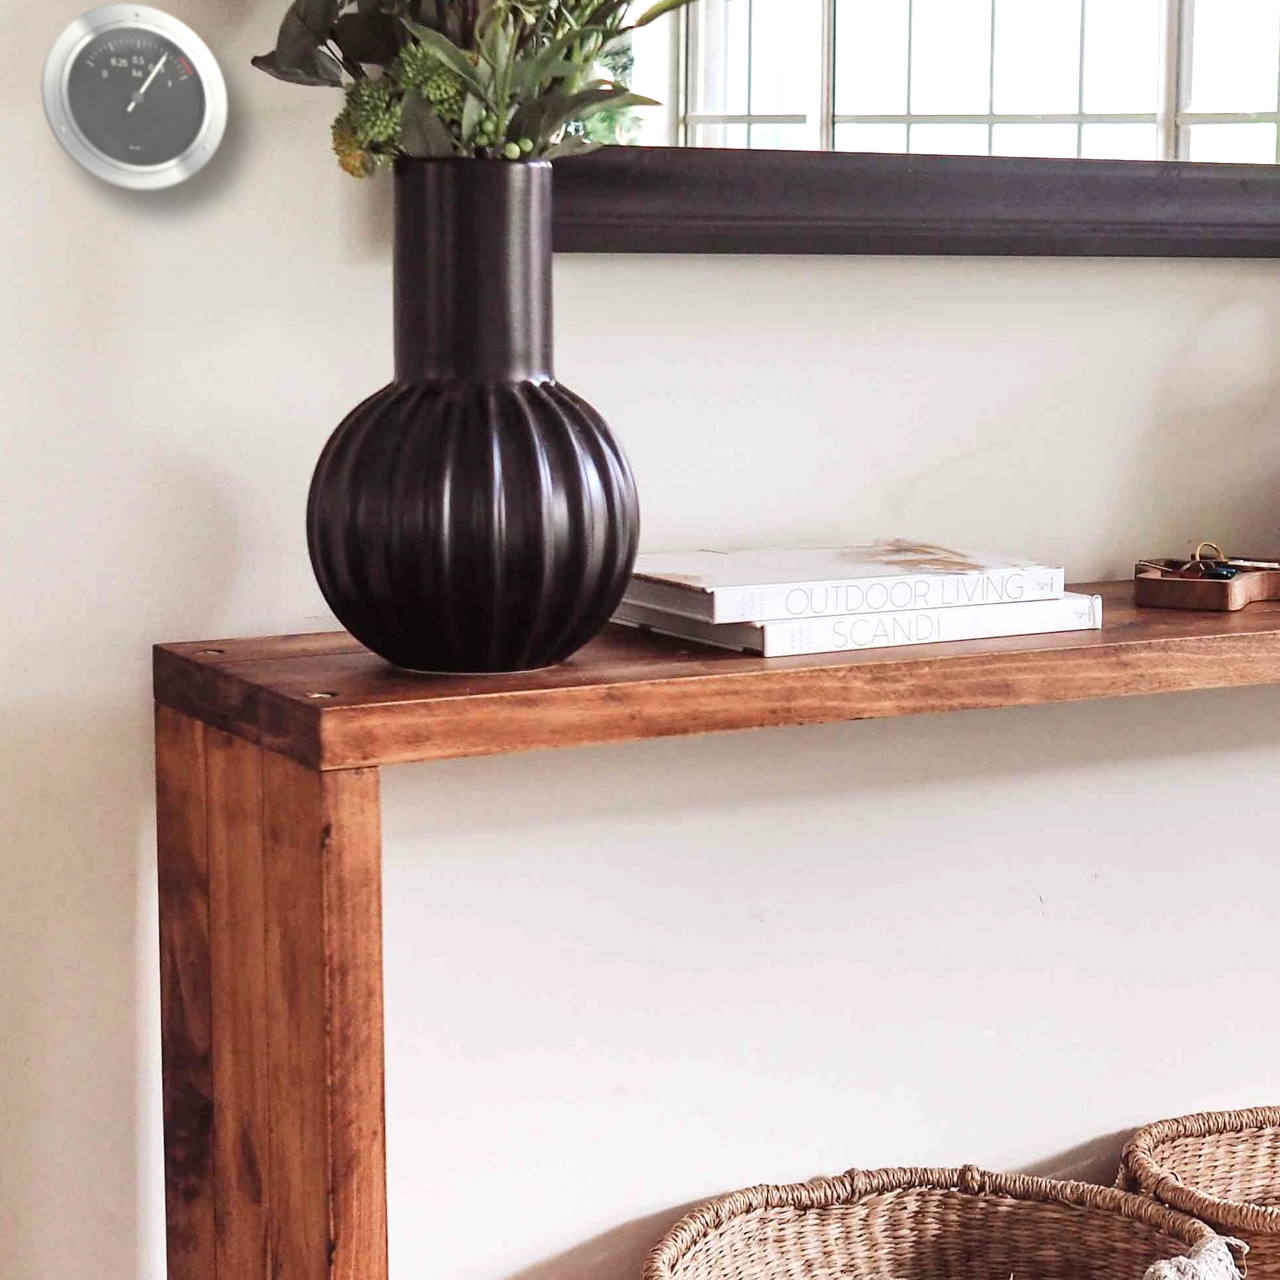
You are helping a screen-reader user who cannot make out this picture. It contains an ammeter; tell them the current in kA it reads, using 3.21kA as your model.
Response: 0.75kA
